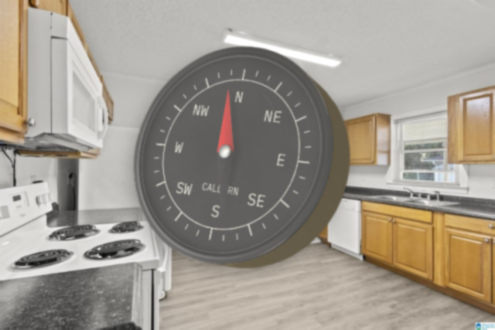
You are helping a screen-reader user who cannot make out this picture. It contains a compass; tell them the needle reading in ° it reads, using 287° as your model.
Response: 350°
